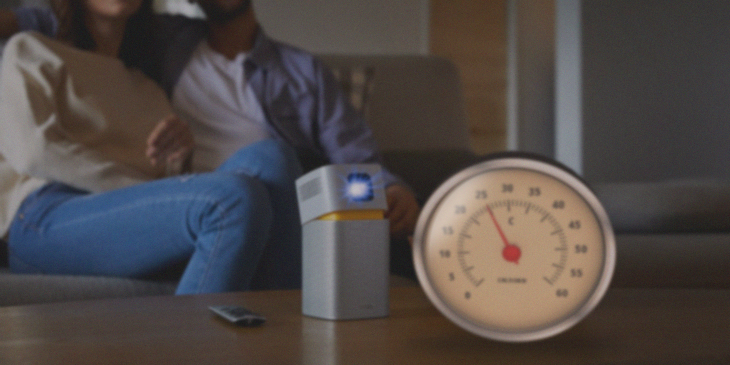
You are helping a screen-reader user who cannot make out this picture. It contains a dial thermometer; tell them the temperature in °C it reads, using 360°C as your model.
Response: 25°C
